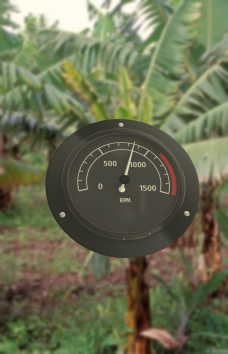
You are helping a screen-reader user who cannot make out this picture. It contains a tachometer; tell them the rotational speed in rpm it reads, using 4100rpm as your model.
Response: 850rpm
